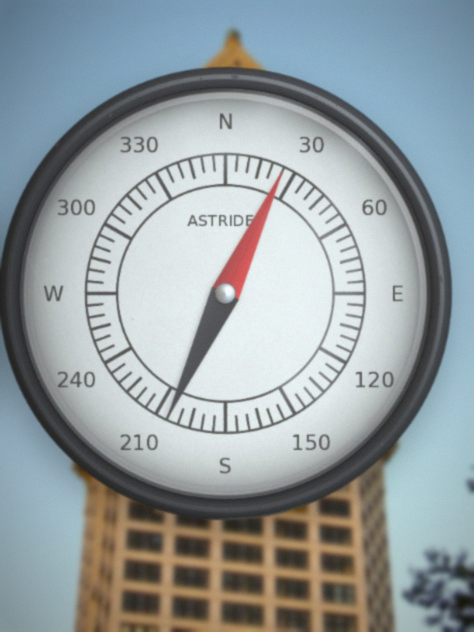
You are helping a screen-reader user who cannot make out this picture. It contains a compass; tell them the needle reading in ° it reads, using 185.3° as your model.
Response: 25°
